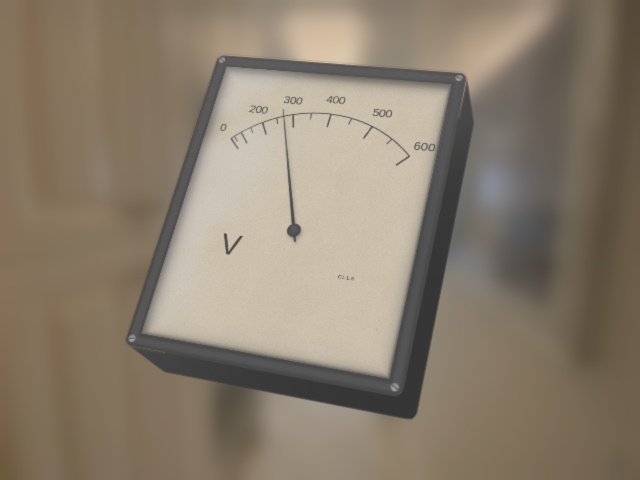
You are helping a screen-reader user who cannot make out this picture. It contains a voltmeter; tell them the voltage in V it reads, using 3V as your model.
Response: 275V
